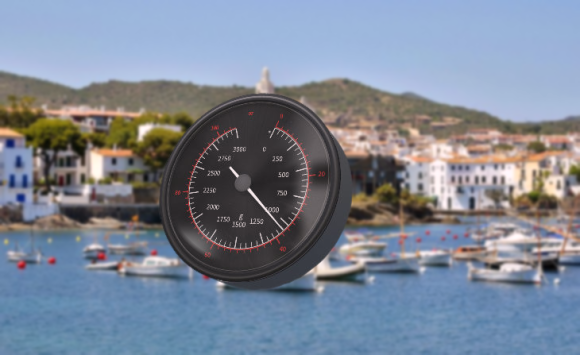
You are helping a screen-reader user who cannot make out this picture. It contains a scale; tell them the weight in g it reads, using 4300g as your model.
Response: 1050g
